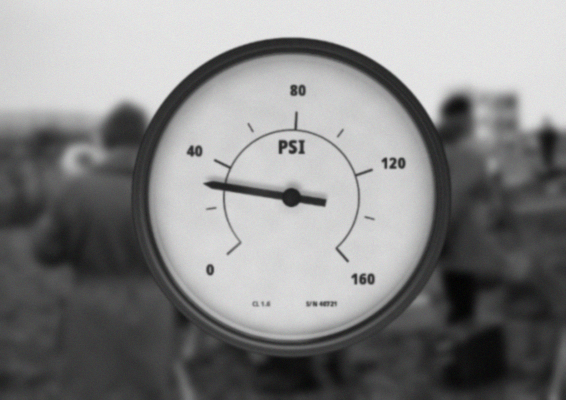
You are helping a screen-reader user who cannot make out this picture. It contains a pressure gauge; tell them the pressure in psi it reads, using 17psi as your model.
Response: 30psi
